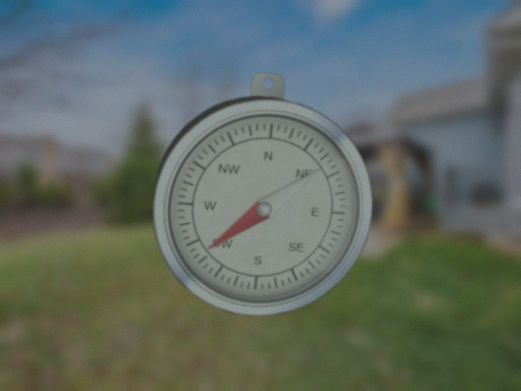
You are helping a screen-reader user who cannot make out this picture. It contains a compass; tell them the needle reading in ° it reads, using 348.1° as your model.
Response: 230°
